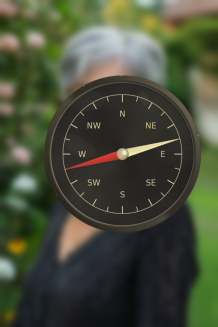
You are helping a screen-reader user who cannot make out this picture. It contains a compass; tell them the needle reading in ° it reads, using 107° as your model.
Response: 255°
